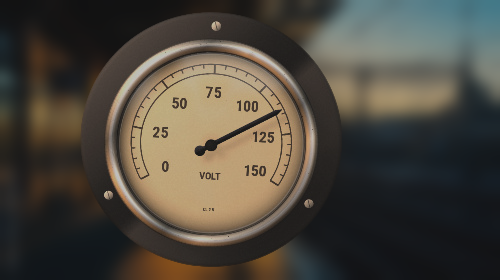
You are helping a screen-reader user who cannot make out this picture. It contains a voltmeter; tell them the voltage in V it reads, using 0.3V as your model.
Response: 112.5V
